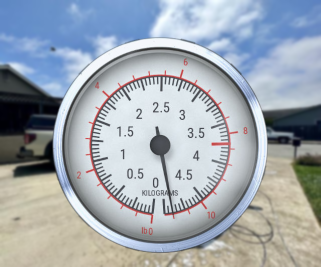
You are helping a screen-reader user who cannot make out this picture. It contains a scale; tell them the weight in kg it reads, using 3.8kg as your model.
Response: 4.9kg
